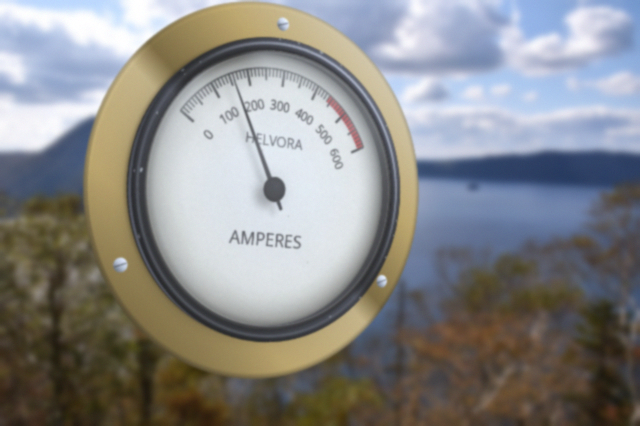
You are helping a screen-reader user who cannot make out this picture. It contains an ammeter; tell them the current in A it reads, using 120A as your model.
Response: 150A
